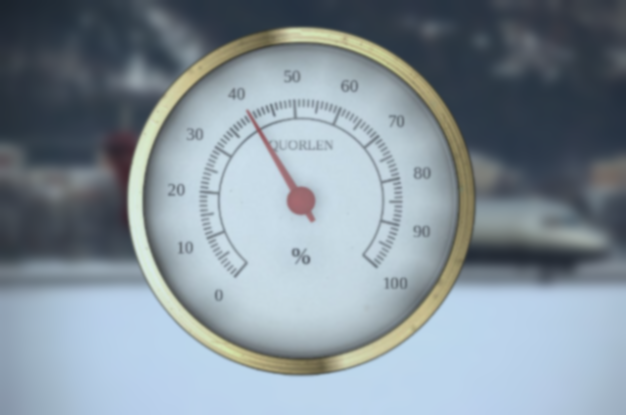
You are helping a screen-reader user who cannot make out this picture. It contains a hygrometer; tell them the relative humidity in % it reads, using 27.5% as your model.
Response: 40%
